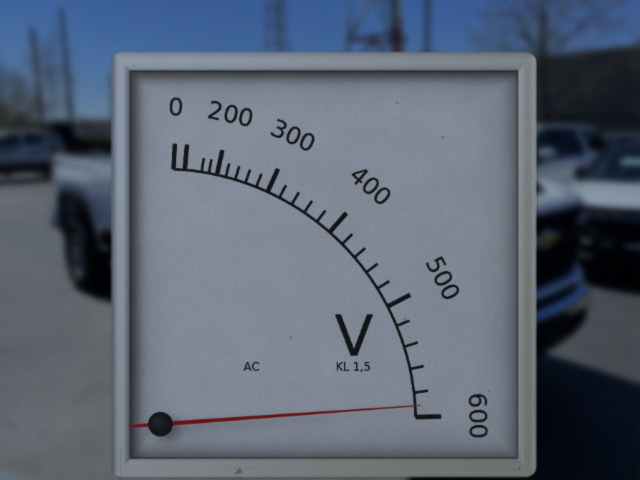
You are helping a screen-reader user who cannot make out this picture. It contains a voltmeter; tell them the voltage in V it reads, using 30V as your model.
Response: 590V
